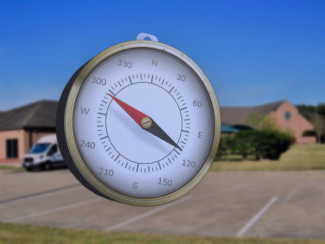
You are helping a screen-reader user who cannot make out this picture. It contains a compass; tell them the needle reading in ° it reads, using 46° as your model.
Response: 295°
